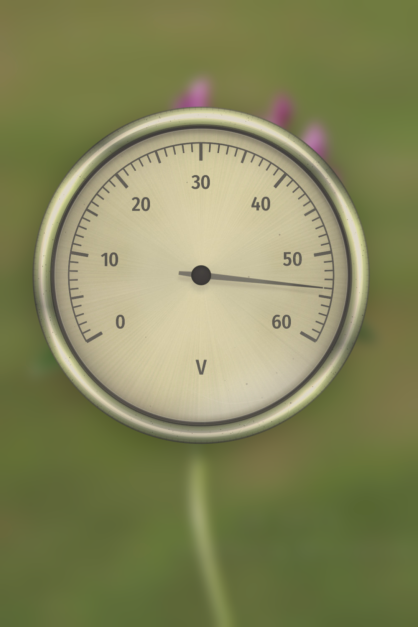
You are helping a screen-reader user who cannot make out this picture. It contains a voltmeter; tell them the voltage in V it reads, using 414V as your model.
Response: 54V
